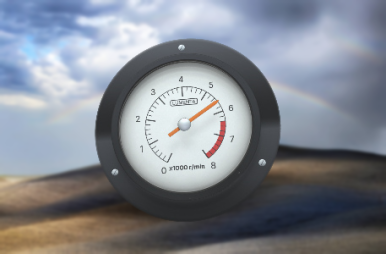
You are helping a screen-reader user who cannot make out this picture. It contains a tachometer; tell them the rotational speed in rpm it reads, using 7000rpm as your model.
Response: 5600rpm
